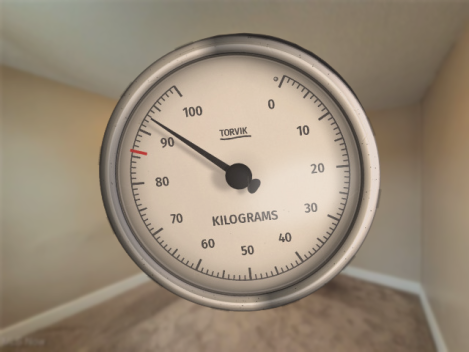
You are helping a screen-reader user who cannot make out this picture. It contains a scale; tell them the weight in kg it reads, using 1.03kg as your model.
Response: 93kg
